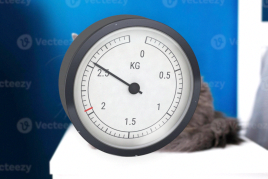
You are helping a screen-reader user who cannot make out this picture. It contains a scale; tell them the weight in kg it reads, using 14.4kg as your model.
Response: 2.55kg
